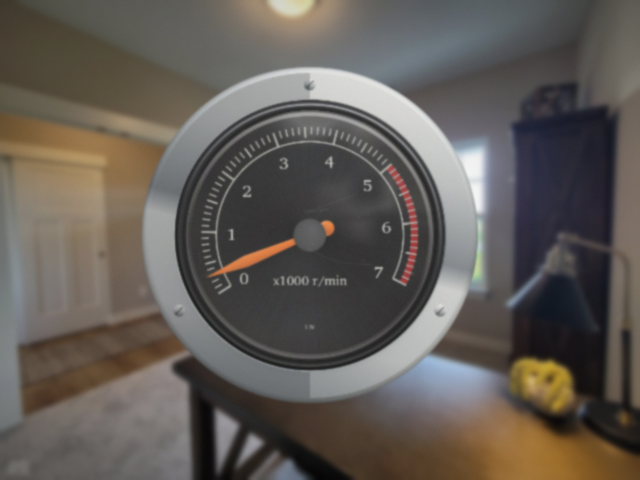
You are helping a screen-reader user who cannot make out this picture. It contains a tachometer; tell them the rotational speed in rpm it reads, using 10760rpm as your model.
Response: 300rpm
